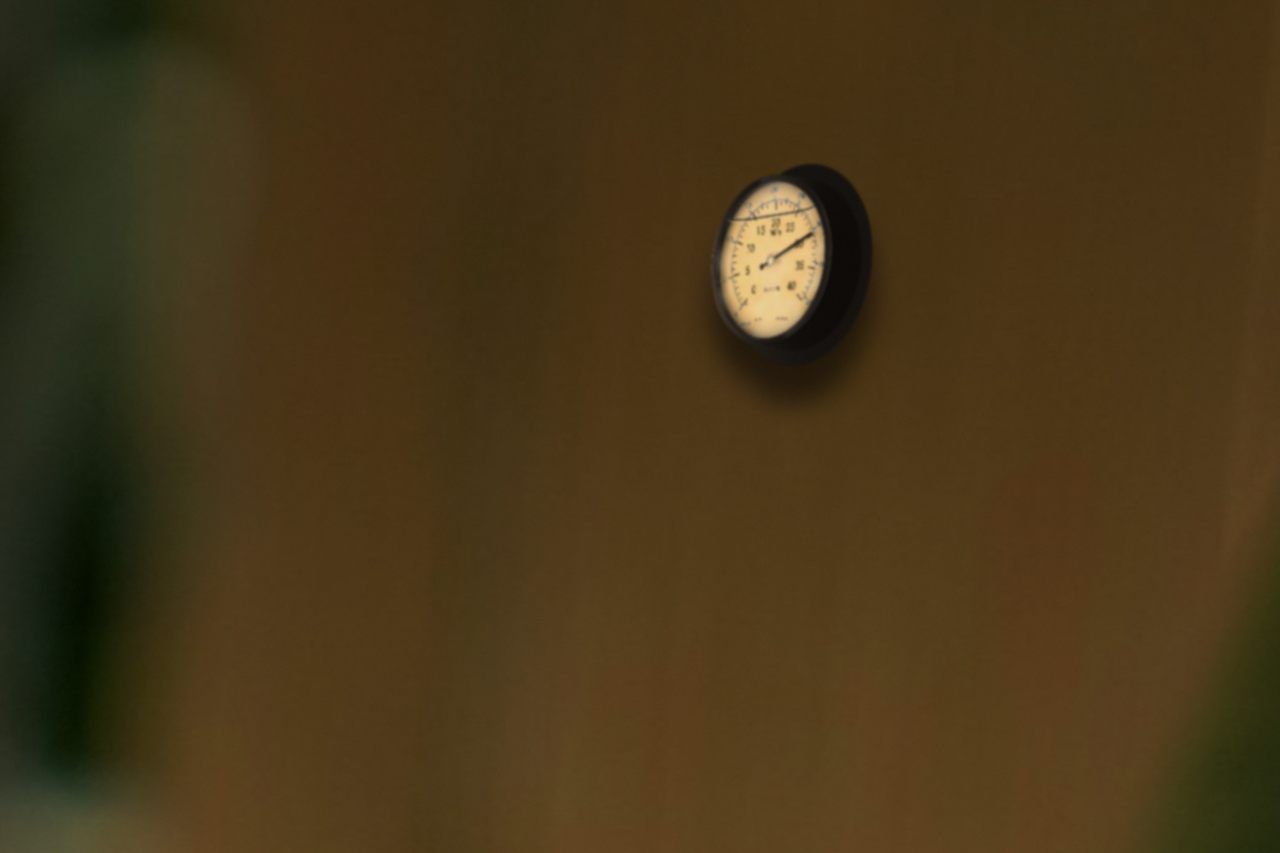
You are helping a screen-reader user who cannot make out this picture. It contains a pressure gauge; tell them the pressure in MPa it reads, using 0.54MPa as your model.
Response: 30MPa
